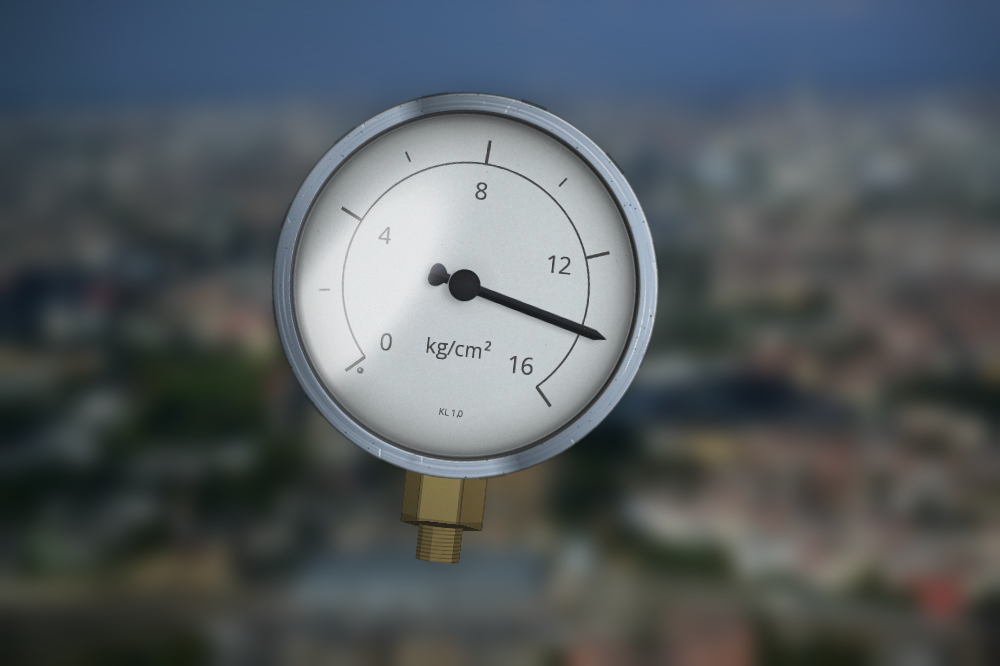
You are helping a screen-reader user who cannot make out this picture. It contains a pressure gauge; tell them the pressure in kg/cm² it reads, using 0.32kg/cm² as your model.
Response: 14kg/cm²
